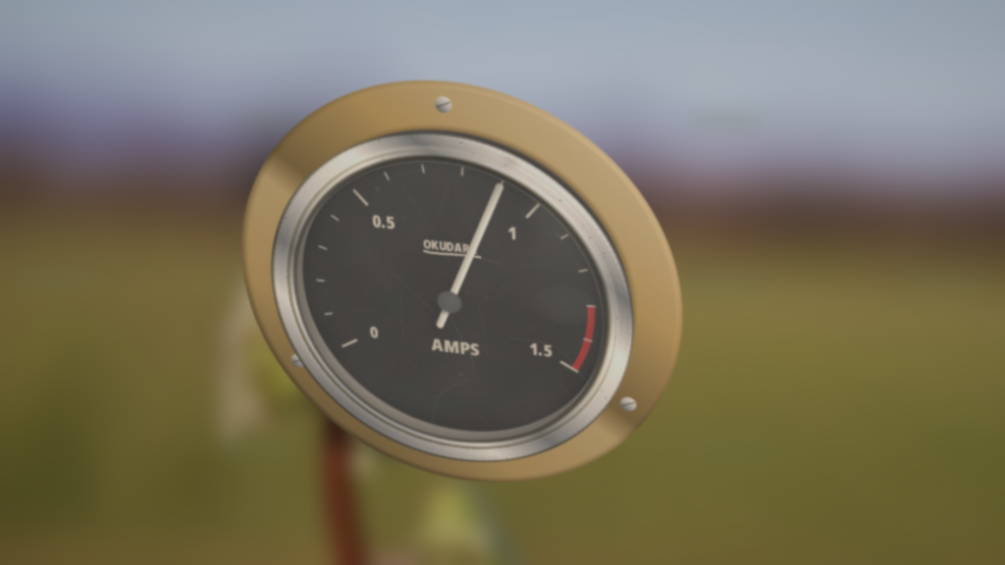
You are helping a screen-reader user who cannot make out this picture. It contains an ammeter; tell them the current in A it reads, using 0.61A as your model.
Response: 0.9A
